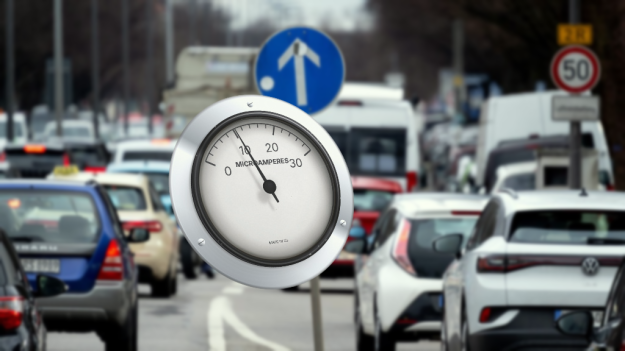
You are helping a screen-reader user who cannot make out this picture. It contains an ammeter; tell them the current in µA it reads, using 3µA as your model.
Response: 10µA
